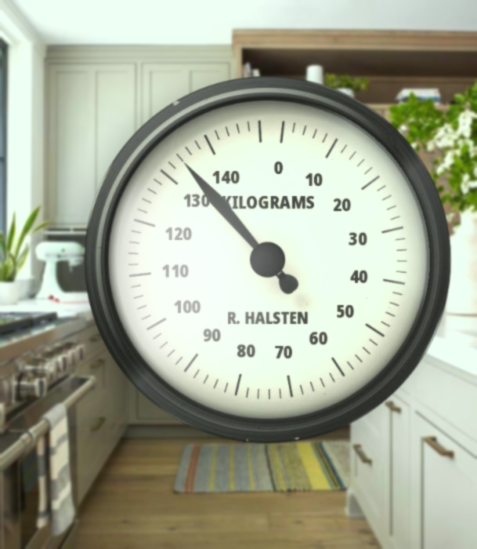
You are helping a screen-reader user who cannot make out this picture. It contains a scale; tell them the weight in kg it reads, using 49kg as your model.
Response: 134kg
